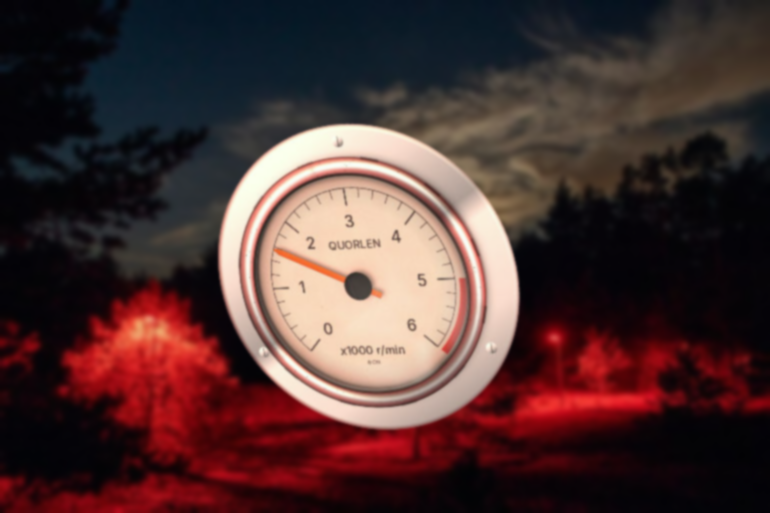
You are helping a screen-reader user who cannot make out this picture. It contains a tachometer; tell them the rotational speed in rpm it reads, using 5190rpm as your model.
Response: 1600rpm
